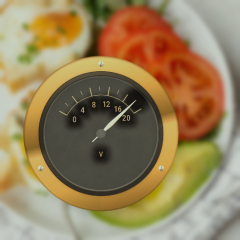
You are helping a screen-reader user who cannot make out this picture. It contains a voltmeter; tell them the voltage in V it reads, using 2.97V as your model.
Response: 18V
